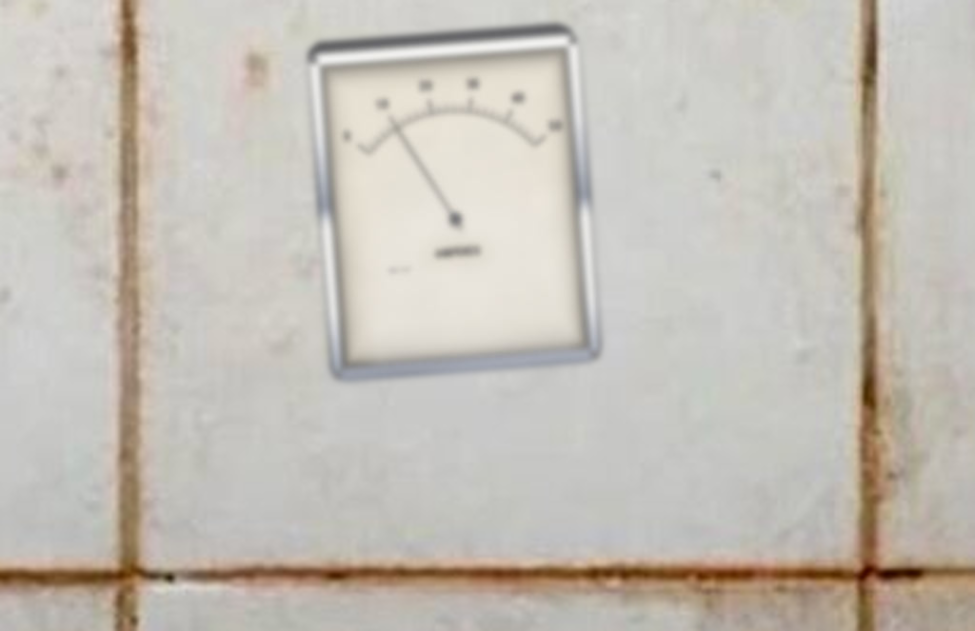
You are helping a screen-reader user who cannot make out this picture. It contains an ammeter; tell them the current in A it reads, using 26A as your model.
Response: 10A
